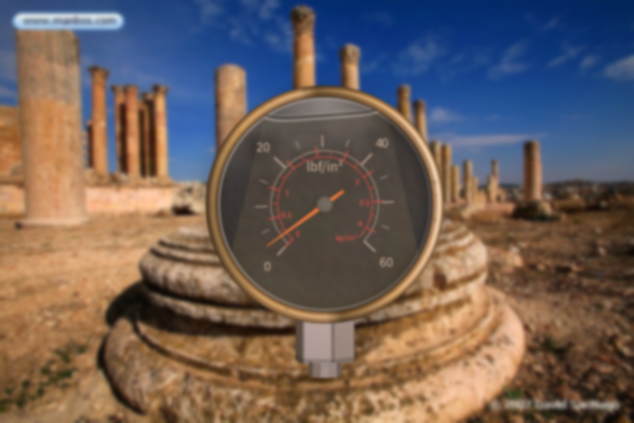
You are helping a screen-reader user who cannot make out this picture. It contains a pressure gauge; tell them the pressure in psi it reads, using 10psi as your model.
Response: 2.5psi
